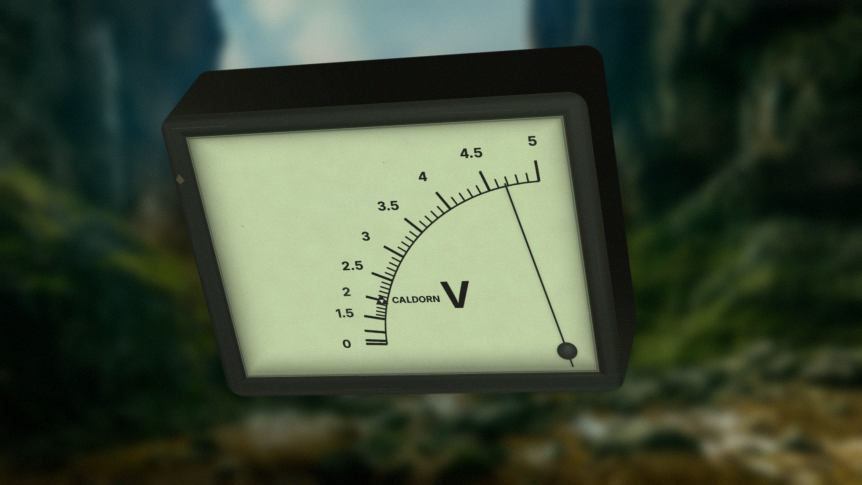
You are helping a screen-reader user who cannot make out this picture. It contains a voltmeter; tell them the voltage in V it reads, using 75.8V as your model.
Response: 4.7V
